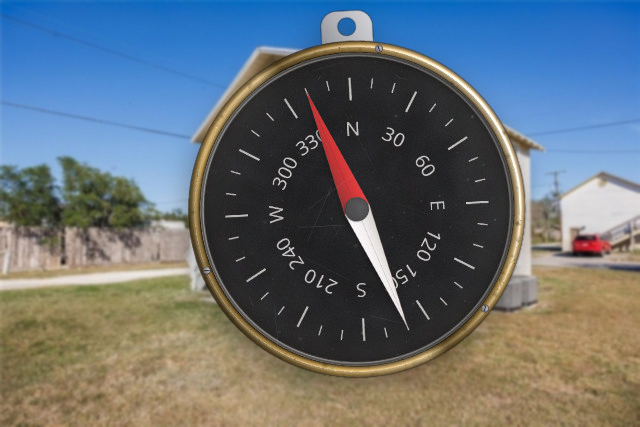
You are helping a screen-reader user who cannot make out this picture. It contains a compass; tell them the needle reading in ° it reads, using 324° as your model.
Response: 340°
